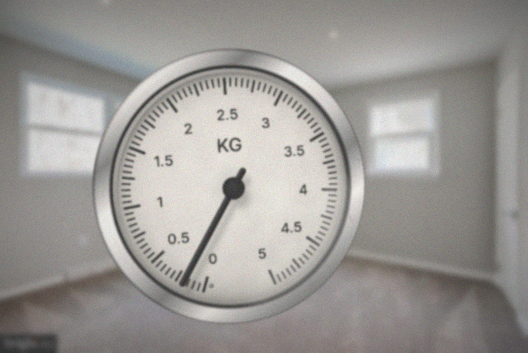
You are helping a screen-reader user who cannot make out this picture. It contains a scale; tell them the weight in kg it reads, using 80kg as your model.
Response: 0.2kg
